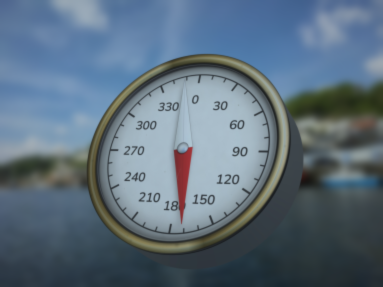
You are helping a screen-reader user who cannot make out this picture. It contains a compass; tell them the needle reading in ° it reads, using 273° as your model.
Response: 170°
